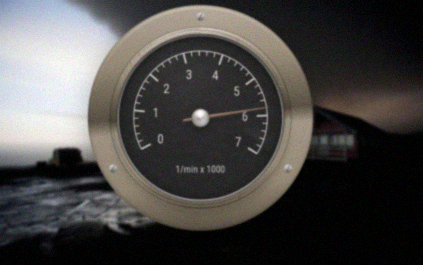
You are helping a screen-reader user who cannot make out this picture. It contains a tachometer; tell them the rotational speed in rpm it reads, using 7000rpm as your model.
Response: 5800rpm
